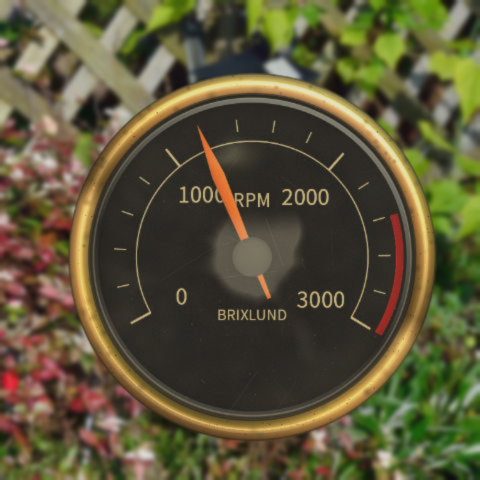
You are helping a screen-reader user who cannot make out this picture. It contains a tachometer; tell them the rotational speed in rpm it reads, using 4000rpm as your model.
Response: 1200rpm
